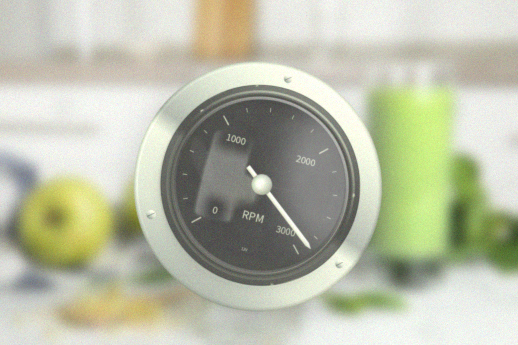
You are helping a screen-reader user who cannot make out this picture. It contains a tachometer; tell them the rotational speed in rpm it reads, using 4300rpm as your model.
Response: 2900rpm
